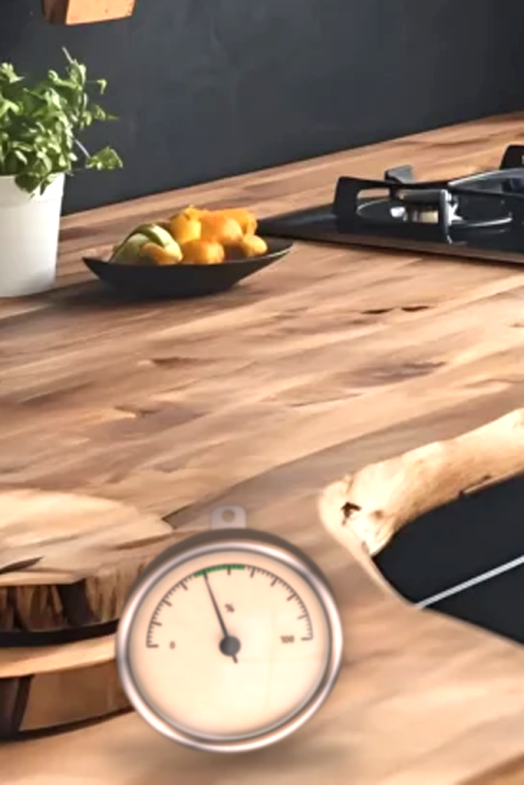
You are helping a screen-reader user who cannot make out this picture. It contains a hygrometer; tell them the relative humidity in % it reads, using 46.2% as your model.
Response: 40%
